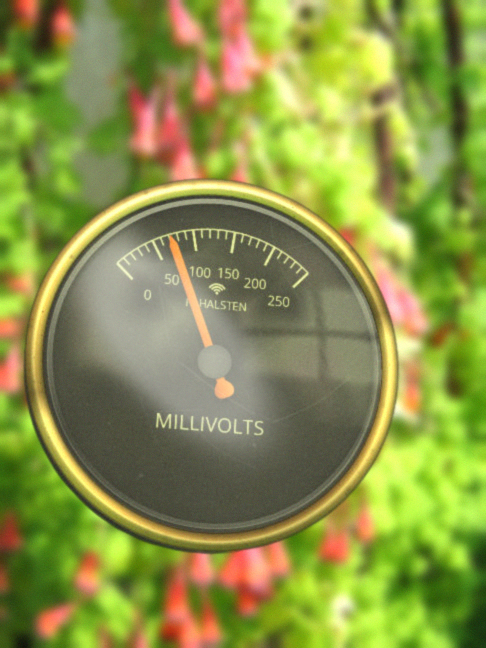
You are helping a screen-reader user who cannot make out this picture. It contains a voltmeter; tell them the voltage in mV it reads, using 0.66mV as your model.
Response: 70mV
